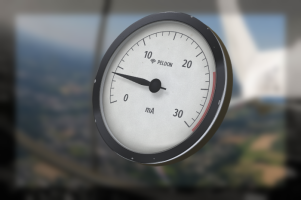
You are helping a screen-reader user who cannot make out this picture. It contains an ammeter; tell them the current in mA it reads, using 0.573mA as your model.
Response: 4mA
